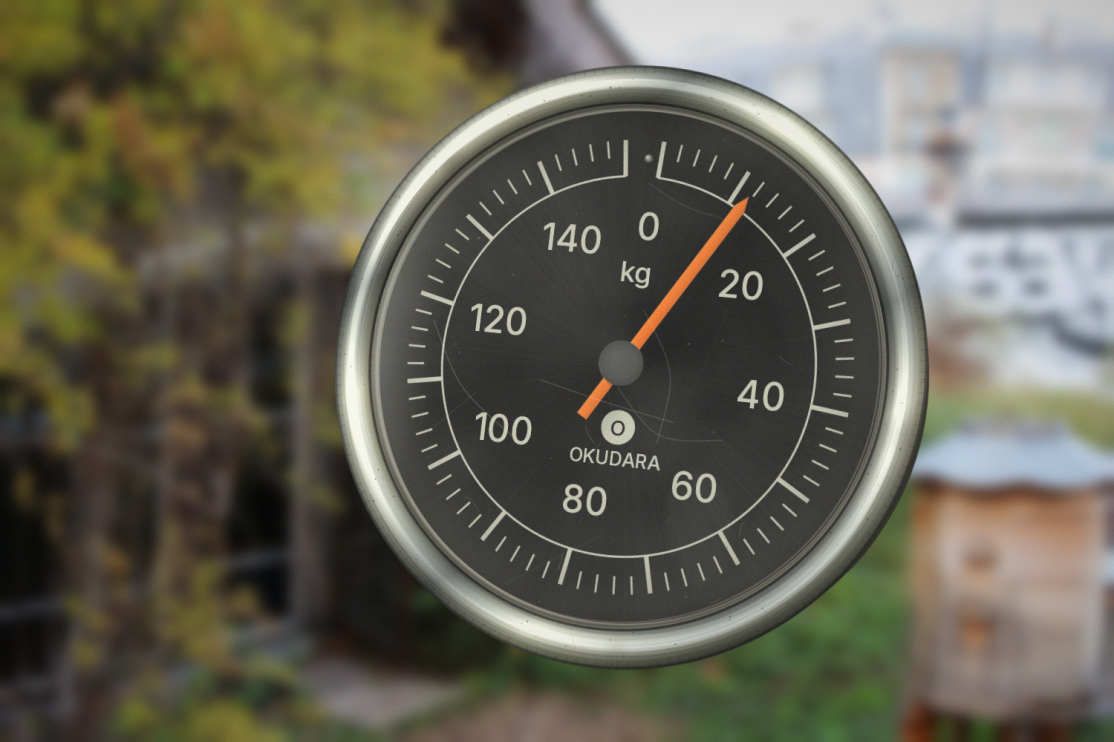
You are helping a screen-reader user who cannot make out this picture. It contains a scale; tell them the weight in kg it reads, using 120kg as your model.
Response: 12kg
